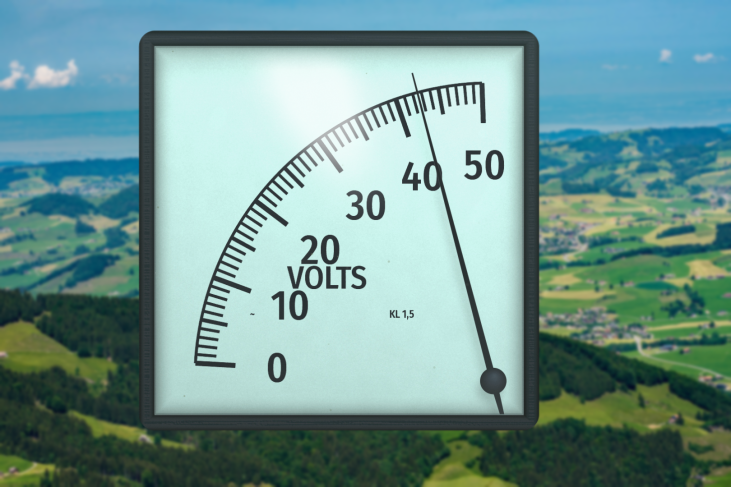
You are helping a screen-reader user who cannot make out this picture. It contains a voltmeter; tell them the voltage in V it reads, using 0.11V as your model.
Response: 42.5V
